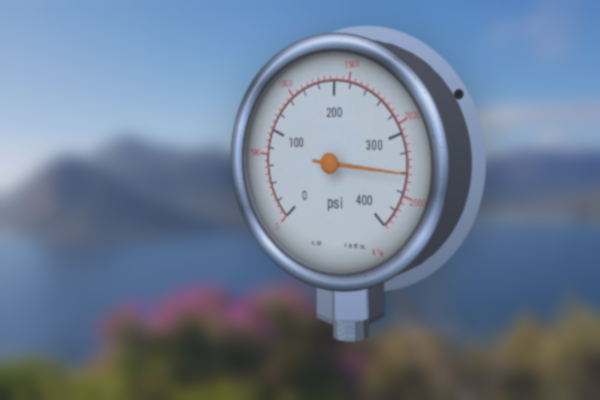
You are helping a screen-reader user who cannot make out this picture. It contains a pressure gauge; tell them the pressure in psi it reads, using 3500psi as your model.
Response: 340psi
